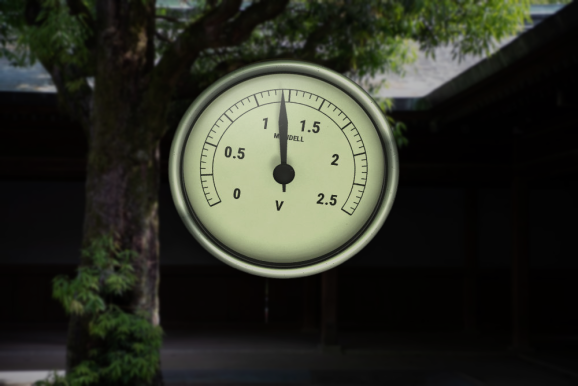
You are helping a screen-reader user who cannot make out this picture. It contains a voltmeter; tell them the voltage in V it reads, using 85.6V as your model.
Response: 1.2V
